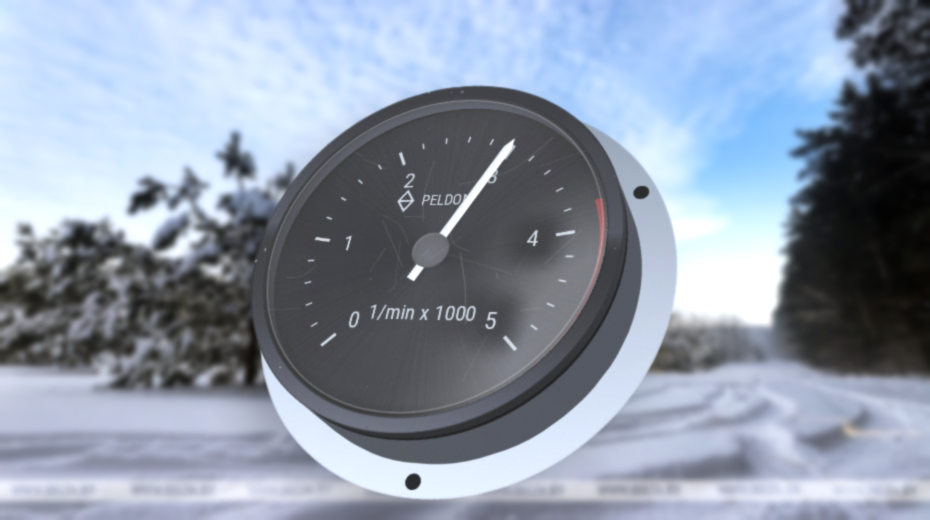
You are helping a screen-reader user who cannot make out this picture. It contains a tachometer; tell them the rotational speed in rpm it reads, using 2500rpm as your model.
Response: 3000rpm
